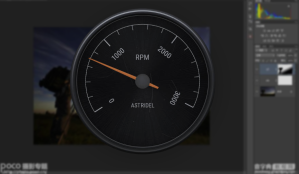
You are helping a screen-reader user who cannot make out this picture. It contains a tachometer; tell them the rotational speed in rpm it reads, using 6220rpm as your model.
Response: 700rpm
